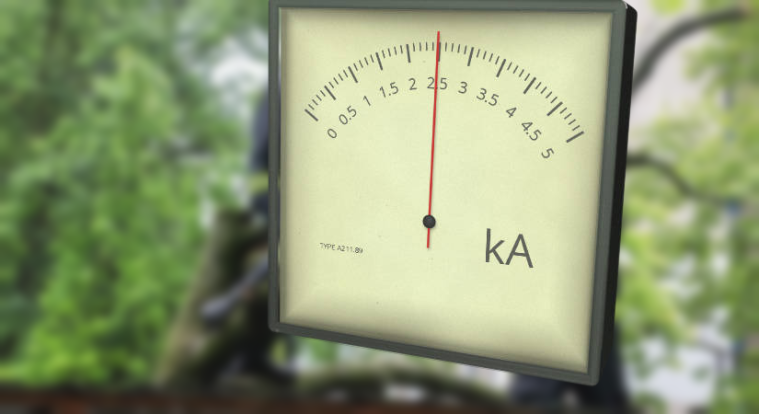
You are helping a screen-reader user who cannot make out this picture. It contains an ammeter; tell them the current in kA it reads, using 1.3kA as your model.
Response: 2.5kA
